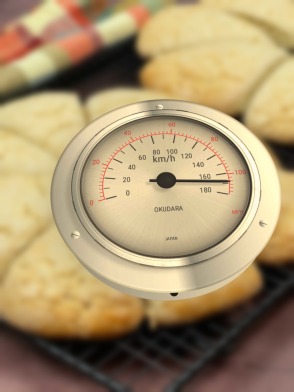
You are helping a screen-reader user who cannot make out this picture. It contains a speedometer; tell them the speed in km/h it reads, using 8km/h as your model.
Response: 170km/h
